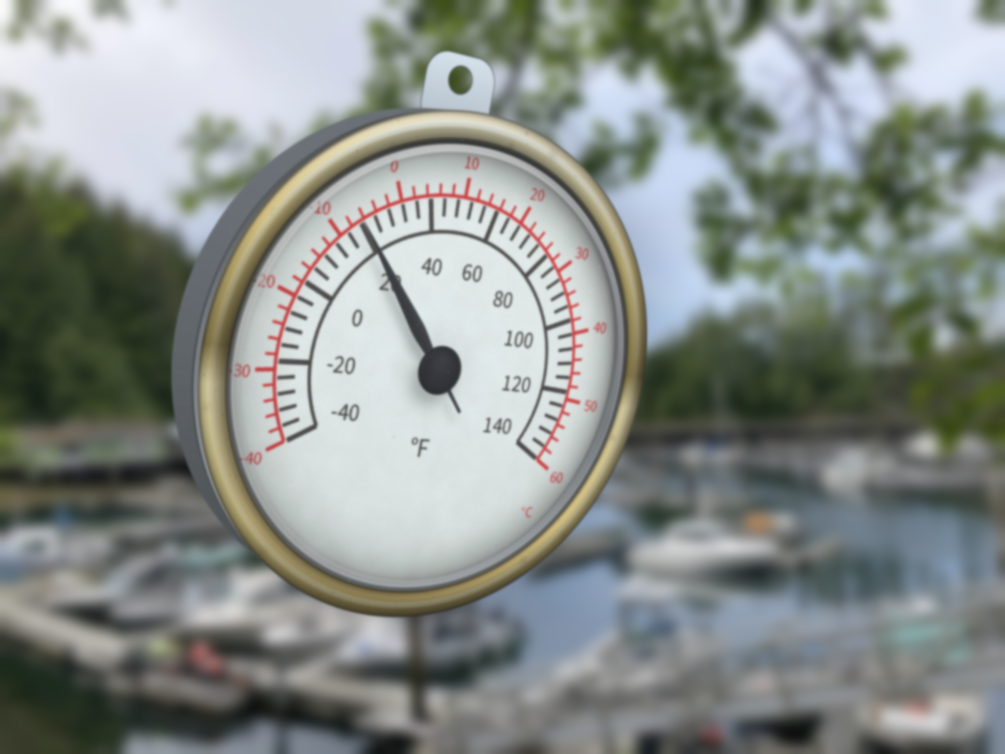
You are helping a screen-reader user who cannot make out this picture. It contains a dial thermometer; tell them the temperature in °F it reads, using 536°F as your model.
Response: 20°F
